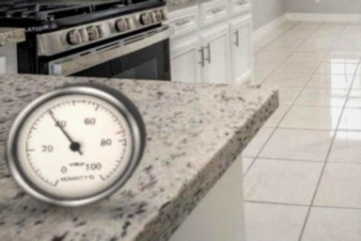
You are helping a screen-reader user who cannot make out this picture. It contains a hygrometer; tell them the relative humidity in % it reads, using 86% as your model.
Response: 40%
